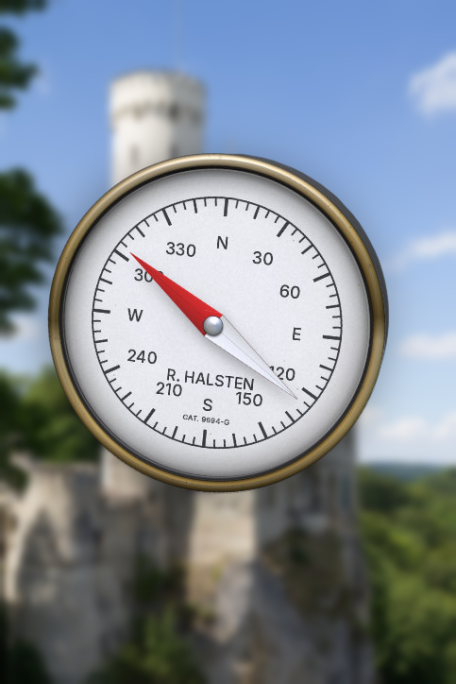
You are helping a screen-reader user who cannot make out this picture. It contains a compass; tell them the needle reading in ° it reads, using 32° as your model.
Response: 305°
